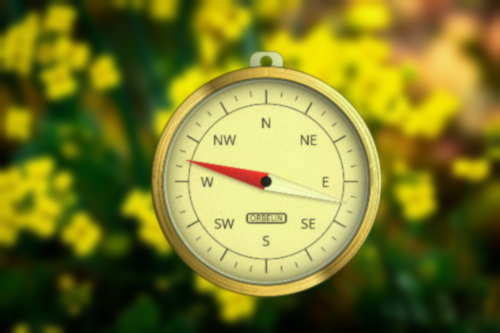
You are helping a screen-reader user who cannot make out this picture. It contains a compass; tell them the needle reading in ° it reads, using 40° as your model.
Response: 285°
